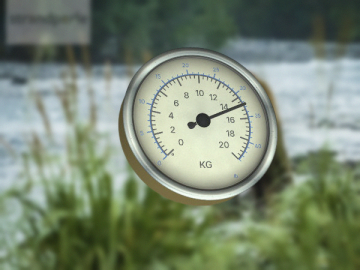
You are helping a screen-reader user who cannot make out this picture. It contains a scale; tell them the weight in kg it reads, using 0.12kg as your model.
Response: 14.8kg
